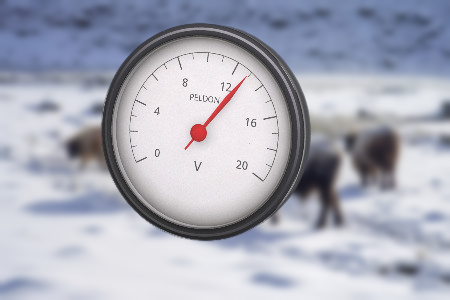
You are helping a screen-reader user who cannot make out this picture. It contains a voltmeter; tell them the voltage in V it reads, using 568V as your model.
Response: 13V
